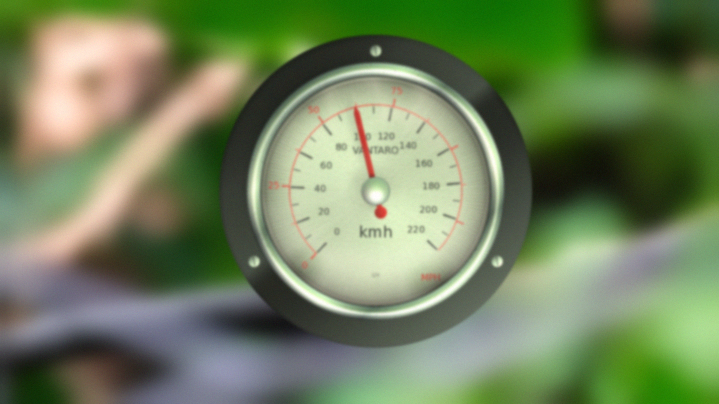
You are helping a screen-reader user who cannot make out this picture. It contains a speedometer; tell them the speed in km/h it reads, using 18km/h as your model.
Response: 100km/h
